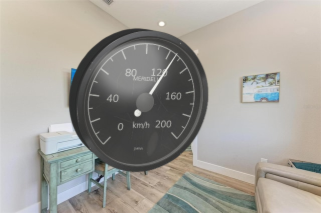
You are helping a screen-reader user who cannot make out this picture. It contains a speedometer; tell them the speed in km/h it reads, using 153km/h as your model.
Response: 125km/h
